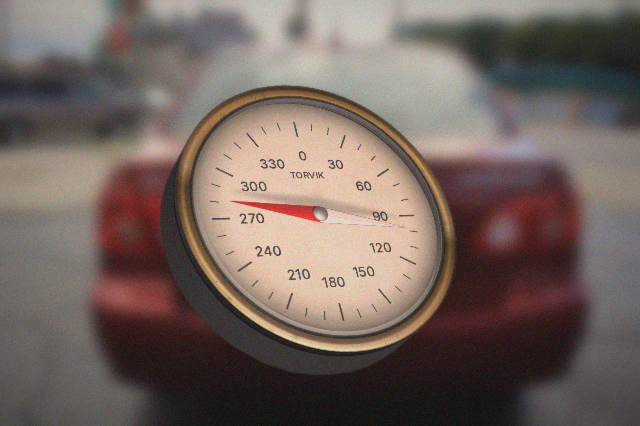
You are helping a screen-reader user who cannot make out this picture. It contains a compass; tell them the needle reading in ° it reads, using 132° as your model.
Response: 280°
